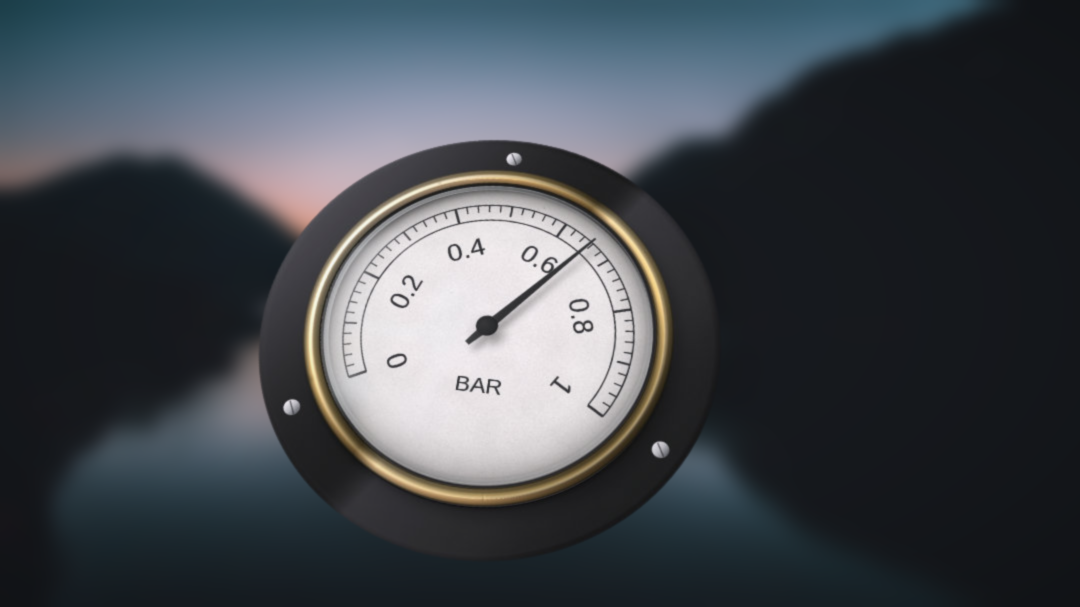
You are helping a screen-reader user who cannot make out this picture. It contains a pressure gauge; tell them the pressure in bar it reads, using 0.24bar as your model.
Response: 0.66bar
